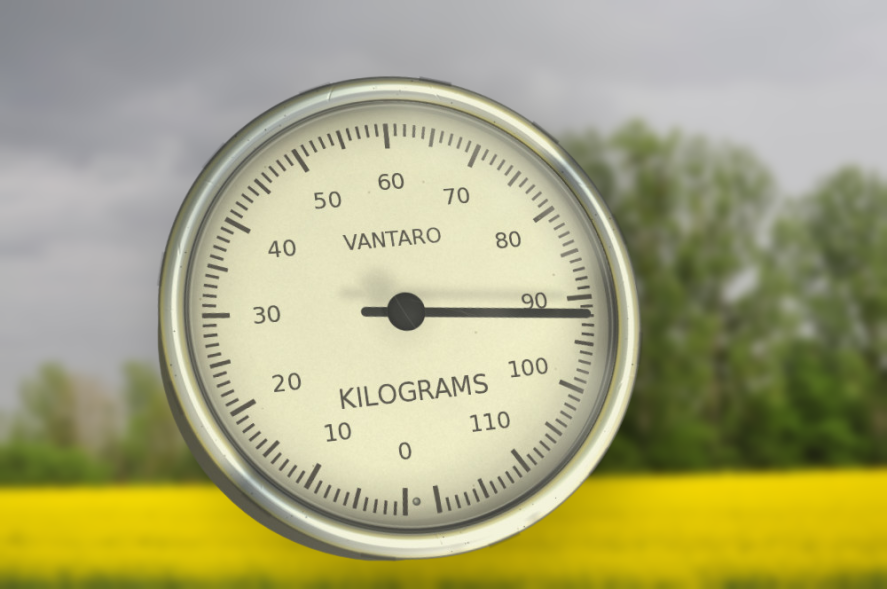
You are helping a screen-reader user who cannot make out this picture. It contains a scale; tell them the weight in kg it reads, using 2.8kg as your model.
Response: 92kg
